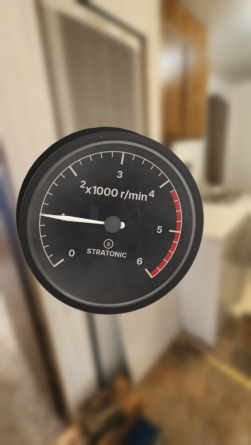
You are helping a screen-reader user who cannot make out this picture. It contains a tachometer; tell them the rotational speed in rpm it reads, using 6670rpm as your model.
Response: 1000rpm
